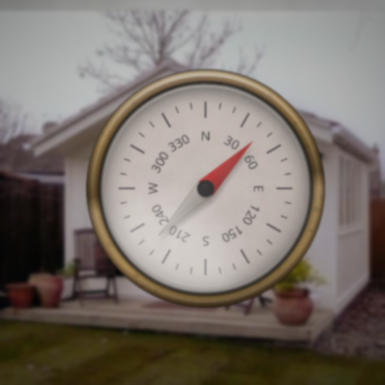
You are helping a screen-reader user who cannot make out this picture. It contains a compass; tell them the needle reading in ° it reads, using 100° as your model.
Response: 45°
